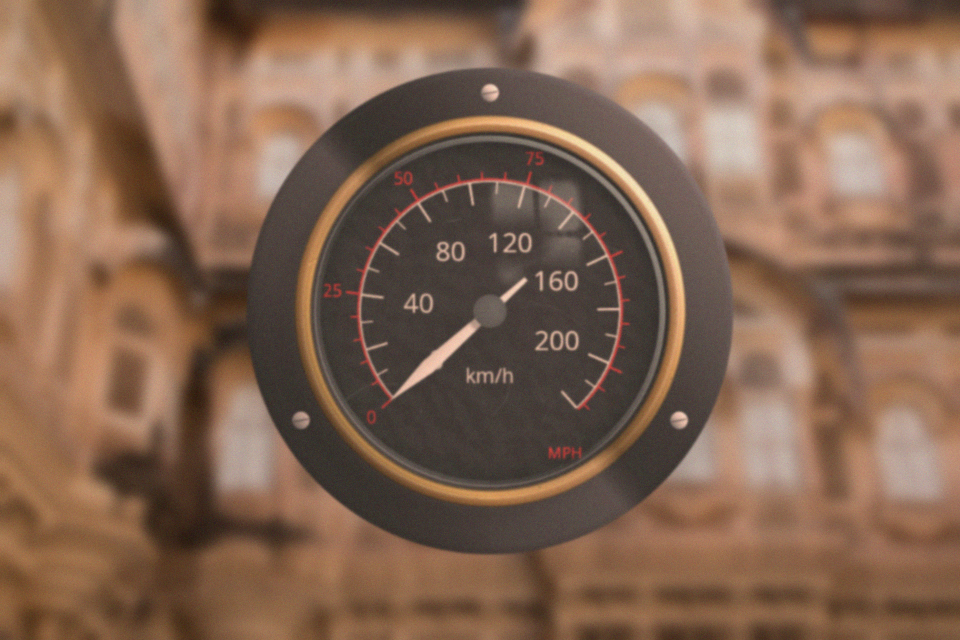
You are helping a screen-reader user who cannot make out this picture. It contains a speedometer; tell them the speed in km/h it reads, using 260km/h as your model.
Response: 0km/h
